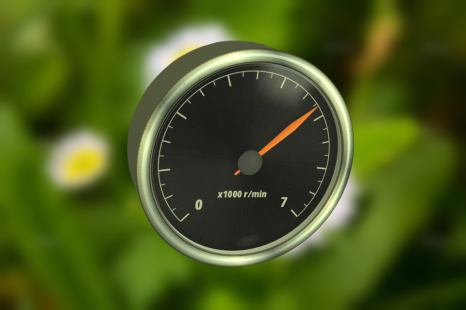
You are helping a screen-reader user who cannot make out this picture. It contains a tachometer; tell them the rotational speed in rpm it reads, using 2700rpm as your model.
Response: 4750rpm
